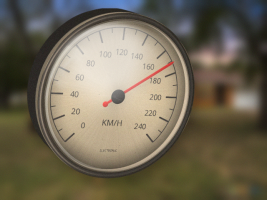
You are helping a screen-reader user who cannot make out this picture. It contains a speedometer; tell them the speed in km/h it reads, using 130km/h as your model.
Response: 170km/h
